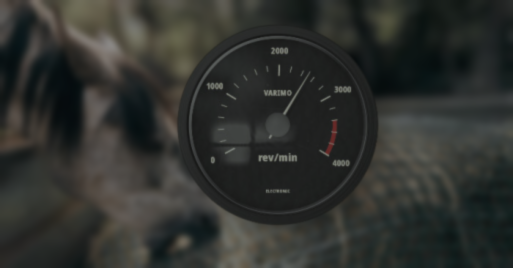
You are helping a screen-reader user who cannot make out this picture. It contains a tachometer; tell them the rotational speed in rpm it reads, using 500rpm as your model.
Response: 2500rpm
